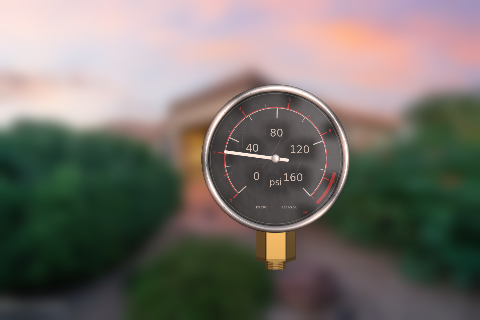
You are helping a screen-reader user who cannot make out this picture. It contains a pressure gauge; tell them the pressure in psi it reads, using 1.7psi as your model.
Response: 30psi
